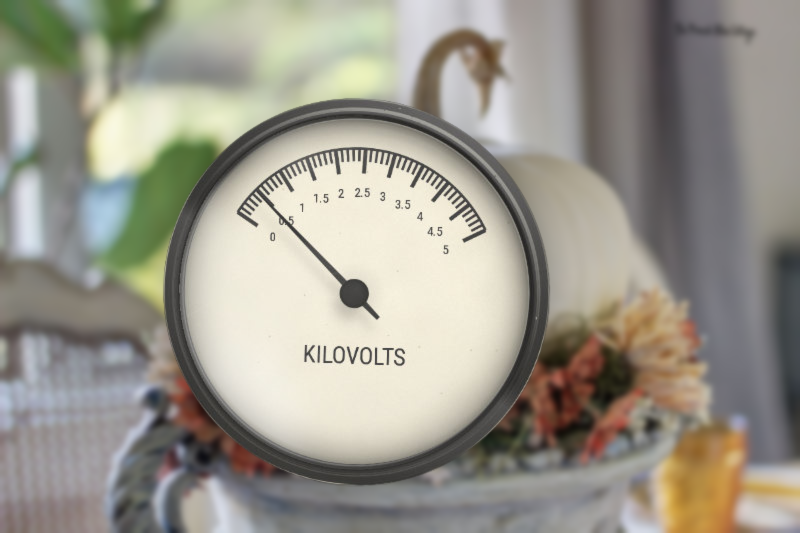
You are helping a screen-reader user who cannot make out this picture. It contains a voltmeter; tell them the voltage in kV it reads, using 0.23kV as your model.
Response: 0.5kV
